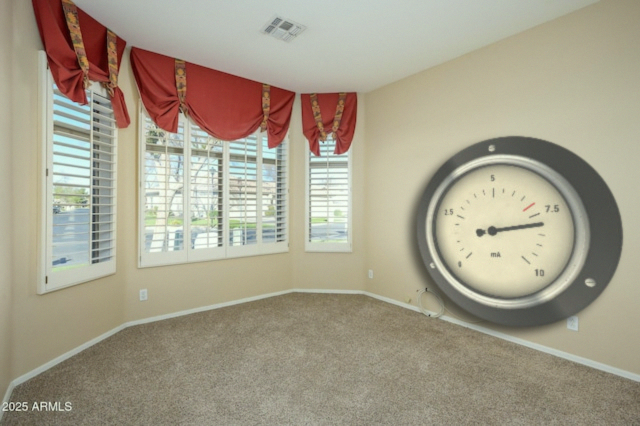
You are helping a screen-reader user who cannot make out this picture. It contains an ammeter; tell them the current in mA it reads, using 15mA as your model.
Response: 8mA
